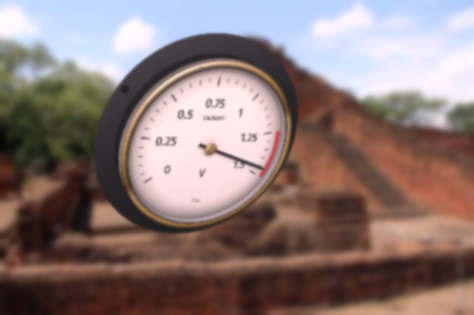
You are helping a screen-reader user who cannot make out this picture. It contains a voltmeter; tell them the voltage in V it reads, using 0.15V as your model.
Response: 1.45V
